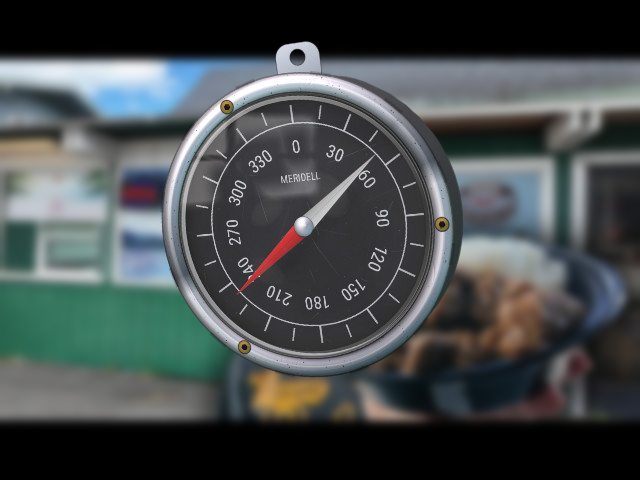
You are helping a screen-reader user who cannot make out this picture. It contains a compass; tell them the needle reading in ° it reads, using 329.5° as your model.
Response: 232.5°
